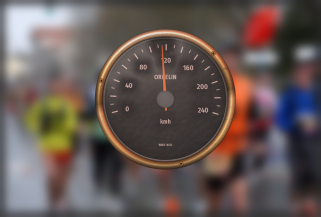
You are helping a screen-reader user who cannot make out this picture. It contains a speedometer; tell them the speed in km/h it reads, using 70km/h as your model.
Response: 115km/h
